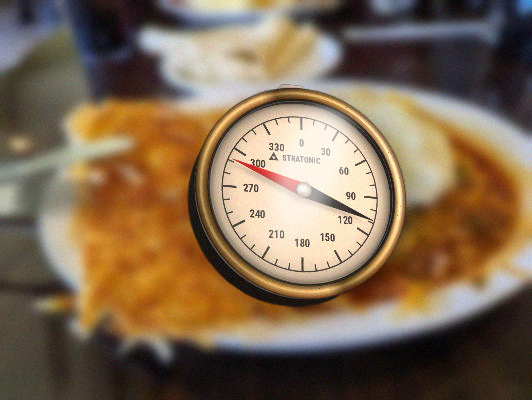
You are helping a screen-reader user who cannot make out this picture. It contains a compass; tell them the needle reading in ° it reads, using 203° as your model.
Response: 290°
